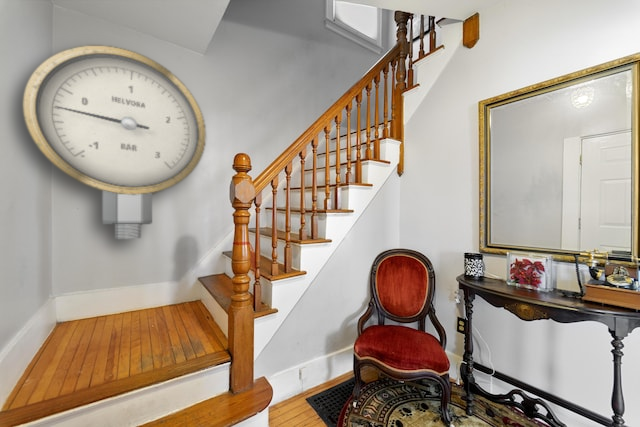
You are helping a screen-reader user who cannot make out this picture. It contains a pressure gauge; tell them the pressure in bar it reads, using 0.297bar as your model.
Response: -0.3bar
